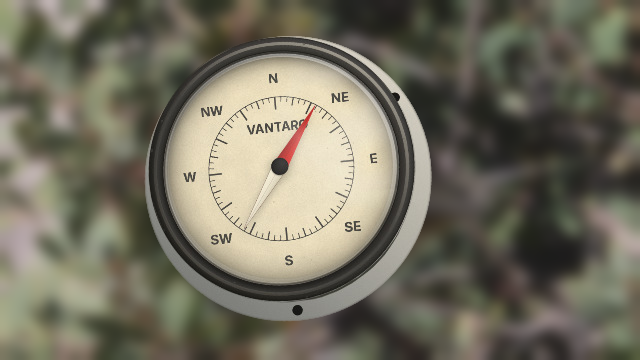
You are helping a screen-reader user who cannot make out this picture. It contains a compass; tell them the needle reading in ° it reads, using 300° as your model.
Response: 35°
